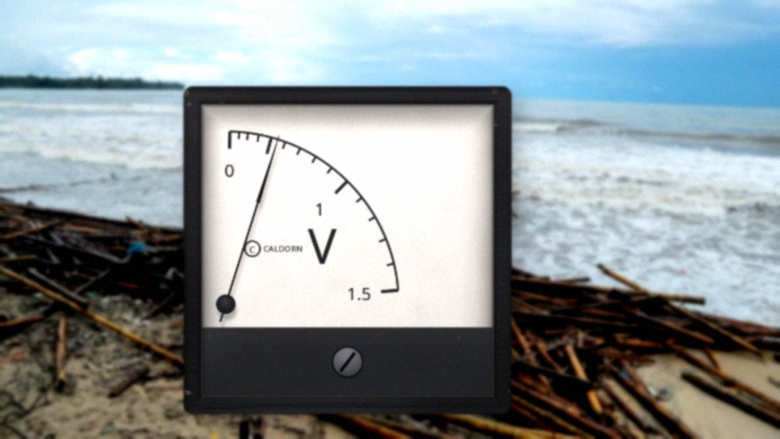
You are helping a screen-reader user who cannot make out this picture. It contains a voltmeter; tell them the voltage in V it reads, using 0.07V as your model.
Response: 0.55V
